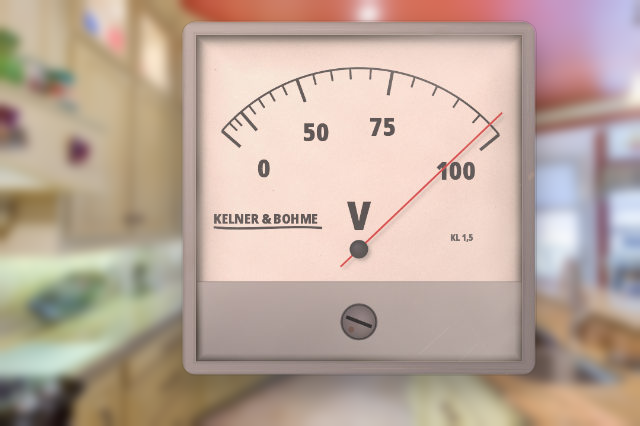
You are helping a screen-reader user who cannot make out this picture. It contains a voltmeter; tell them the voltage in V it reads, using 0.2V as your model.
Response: 97.5V
